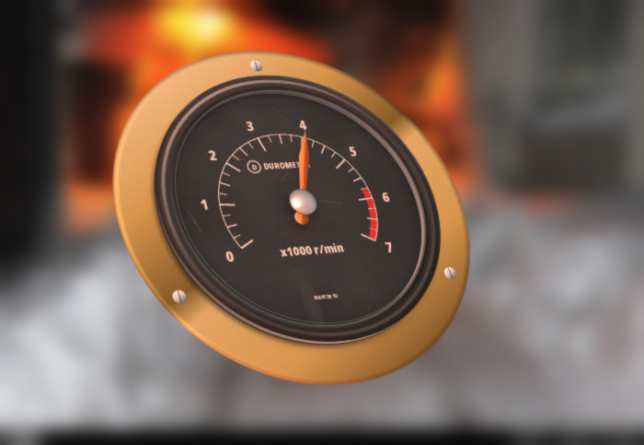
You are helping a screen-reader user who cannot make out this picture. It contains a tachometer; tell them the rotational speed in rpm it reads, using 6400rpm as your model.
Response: 4000rpm
